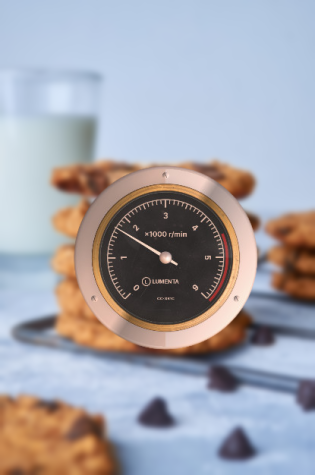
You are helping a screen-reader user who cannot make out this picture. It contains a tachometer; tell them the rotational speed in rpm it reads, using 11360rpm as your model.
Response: 1700rpm
